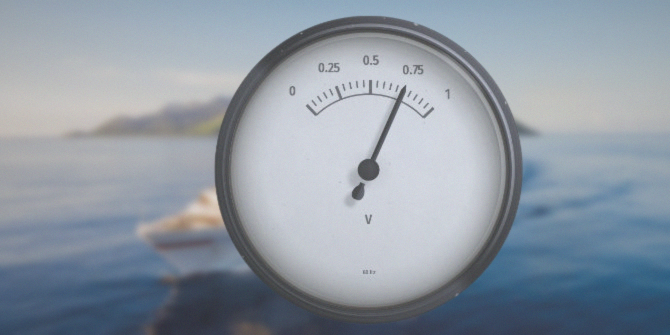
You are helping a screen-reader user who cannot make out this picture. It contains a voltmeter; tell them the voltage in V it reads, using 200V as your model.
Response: 0.75V
